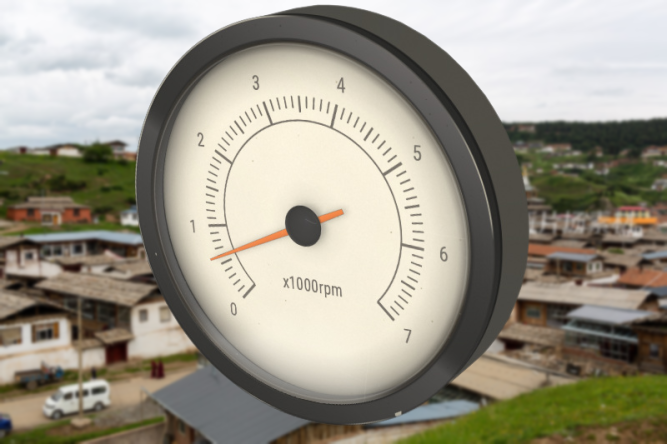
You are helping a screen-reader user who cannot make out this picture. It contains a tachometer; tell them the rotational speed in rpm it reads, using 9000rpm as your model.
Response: 600rpm
